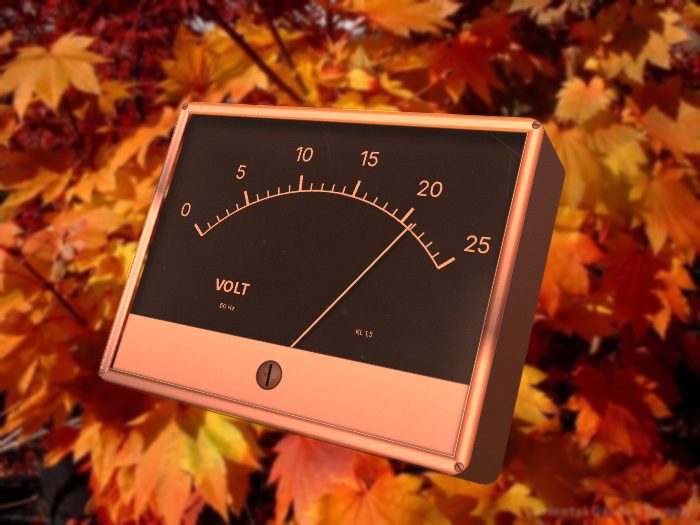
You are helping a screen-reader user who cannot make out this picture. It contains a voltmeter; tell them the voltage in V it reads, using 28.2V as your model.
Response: 21V
